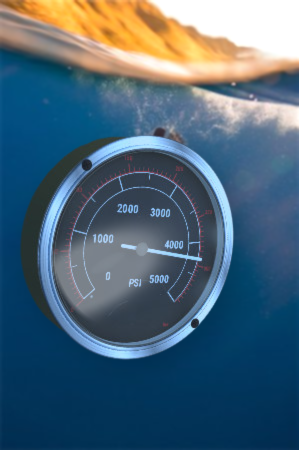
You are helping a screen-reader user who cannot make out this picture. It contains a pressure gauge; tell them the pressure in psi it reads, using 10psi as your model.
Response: 4250psi
